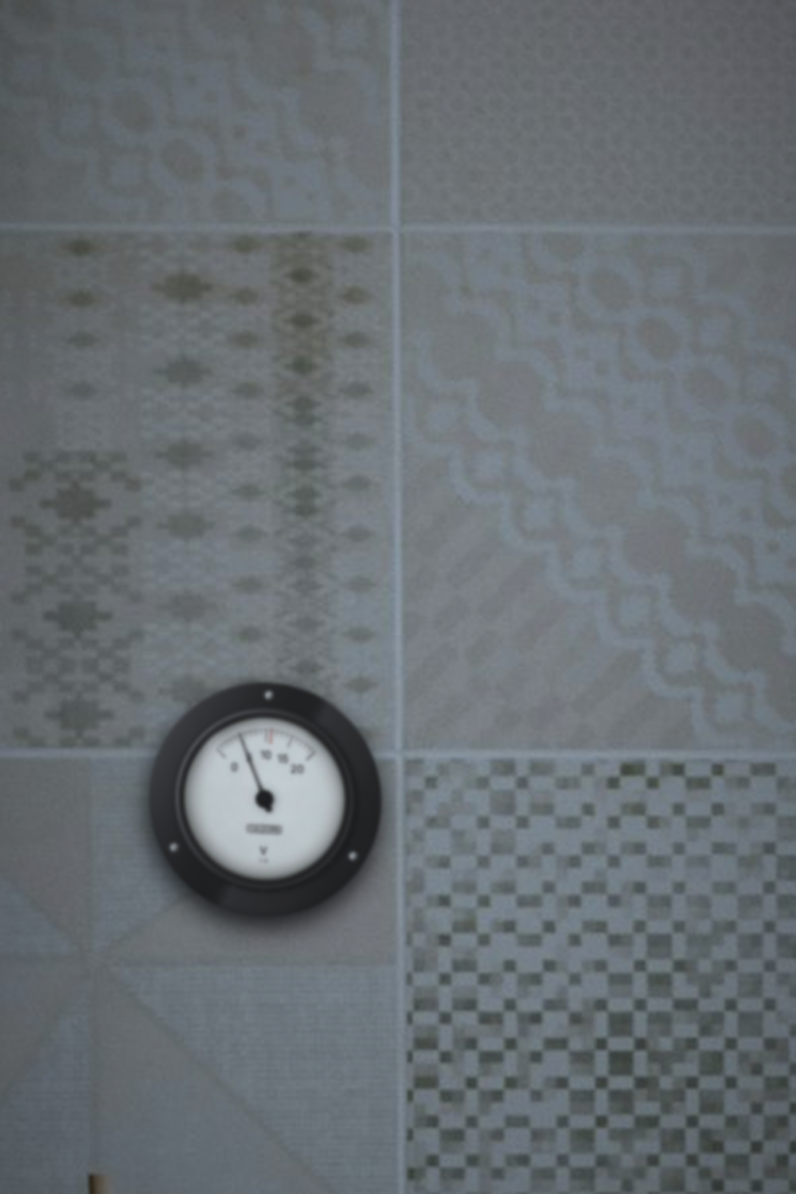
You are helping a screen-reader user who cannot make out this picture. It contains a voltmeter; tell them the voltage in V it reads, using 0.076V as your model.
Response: 5V
